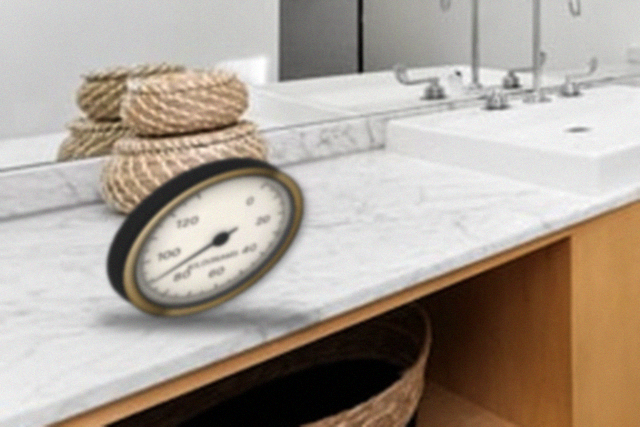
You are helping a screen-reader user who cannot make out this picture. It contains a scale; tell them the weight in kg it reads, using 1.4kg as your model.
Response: 90kg
